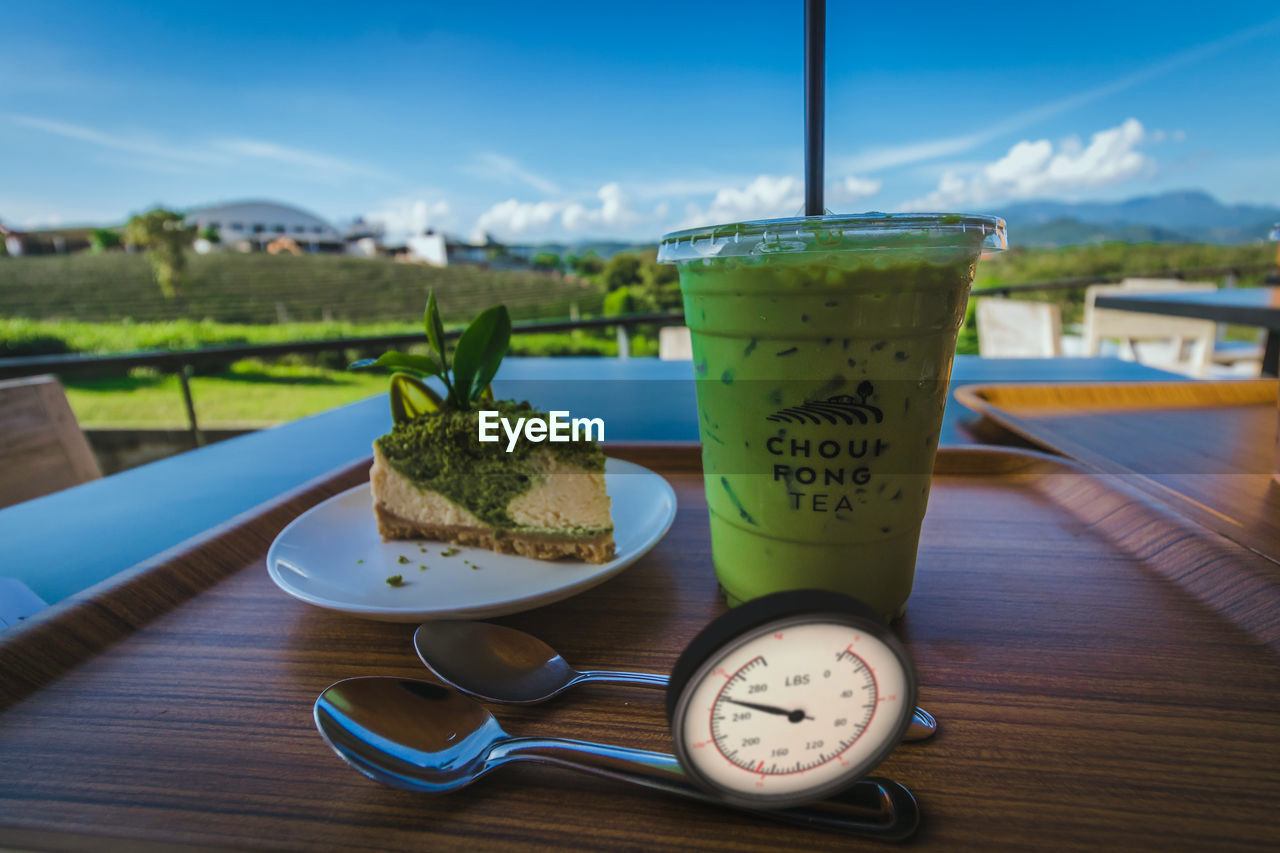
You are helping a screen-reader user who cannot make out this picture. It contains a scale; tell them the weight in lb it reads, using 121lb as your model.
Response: 260lb
